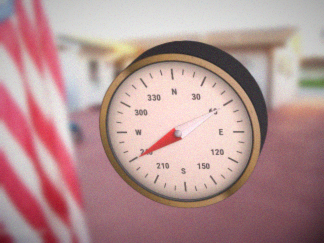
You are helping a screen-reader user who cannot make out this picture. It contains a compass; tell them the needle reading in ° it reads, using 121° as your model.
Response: 240°
